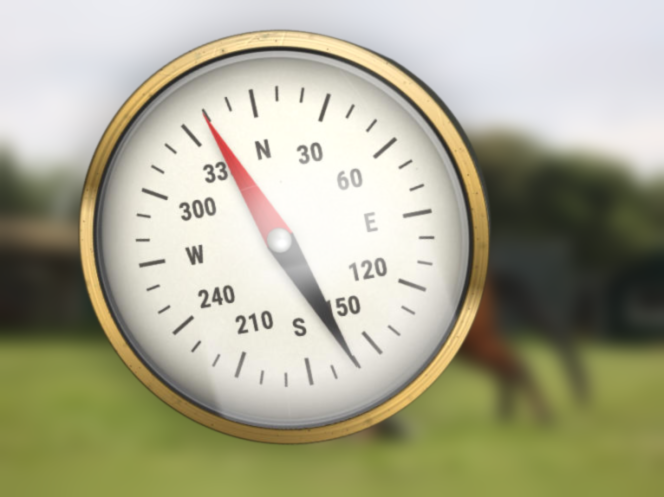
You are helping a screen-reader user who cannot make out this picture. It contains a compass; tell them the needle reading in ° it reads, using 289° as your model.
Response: 340°
